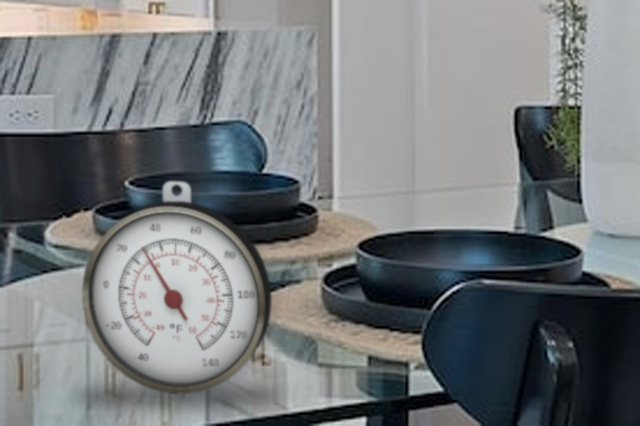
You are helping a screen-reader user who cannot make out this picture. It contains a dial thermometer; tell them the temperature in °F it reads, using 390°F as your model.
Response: 30°F
